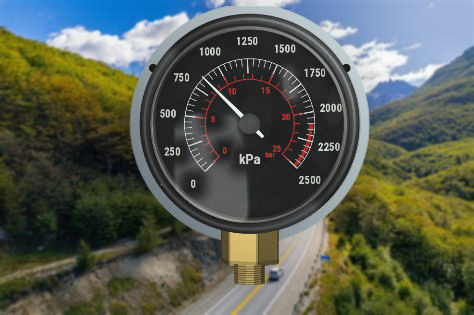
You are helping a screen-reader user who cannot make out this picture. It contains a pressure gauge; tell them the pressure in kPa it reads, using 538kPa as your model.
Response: 850kPa
